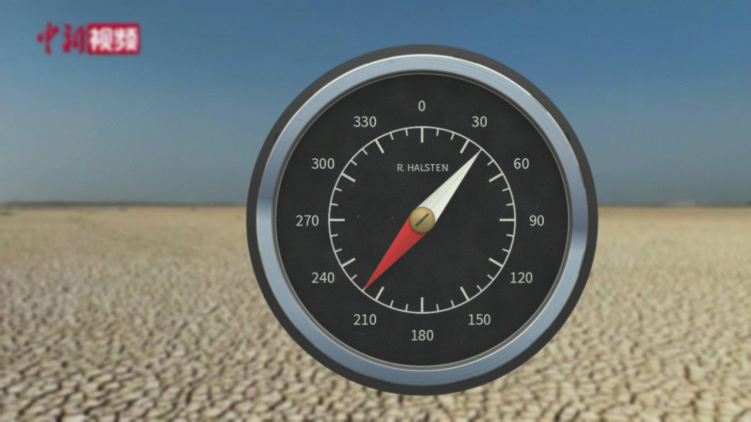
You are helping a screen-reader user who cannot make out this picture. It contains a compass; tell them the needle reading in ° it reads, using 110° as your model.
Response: 220°
